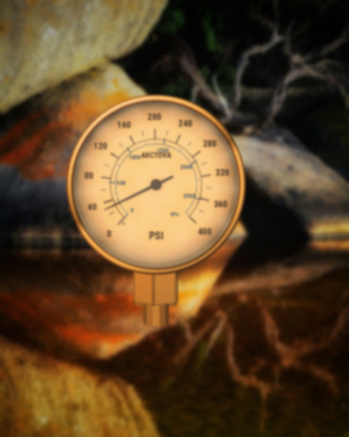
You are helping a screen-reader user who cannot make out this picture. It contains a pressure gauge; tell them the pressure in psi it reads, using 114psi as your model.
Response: 30psi
